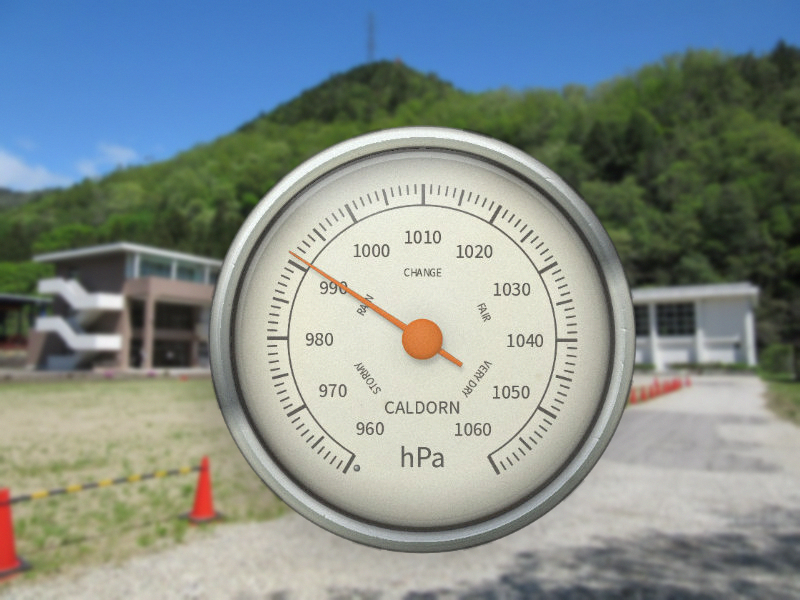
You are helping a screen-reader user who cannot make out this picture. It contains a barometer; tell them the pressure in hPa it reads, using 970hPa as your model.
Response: 991hPa
